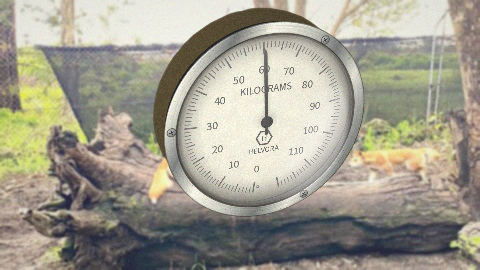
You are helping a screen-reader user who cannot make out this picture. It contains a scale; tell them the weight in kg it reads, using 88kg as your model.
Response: 60kg
